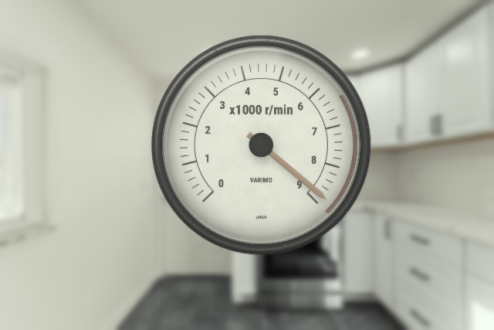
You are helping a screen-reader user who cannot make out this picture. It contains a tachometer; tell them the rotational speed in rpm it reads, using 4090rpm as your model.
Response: 8800rpm
